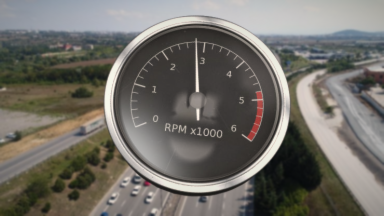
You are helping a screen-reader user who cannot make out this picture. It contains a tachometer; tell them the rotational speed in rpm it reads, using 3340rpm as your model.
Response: 2800rpm
